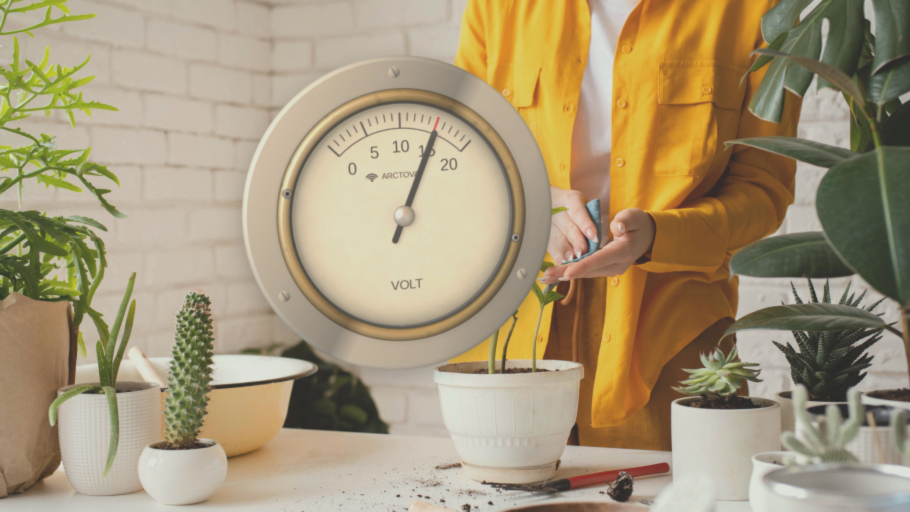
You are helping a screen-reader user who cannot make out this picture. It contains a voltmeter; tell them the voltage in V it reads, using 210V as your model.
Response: 15V
